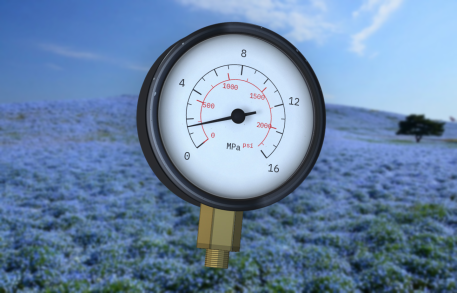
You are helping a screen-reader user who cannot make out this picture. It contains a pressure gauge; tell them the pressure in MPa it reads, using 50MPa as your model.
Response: 1.5MPa
